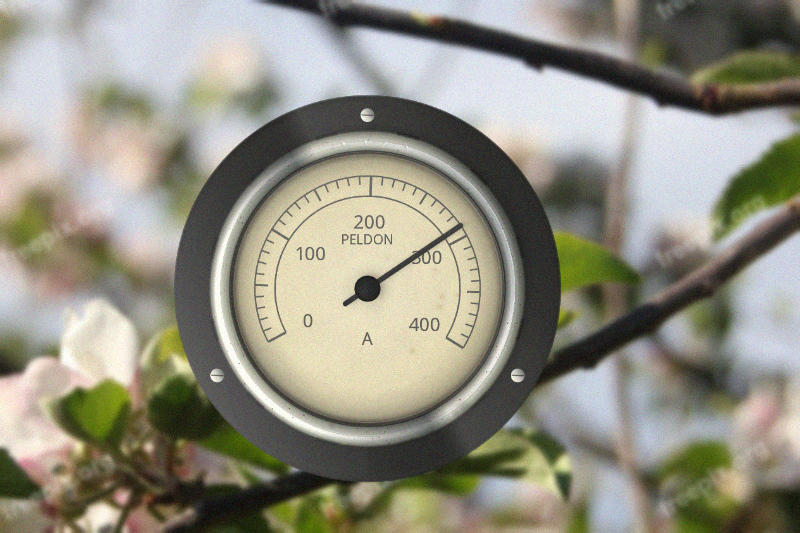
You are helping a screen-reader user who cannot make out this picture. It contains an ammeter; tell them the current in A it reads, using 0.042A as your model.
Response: 290A
